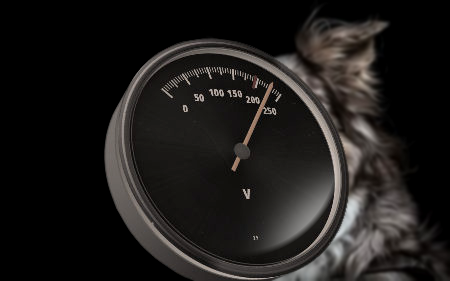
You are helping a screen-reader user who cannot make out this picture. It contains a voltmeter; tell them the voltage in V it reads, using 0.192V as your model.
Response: 225V
